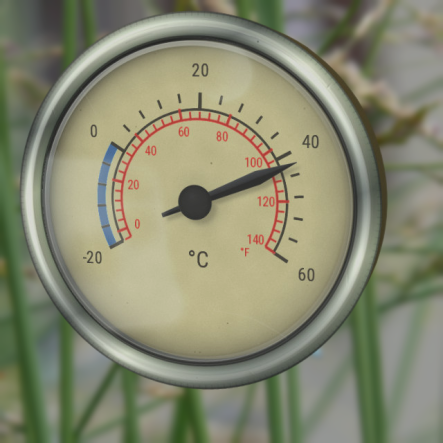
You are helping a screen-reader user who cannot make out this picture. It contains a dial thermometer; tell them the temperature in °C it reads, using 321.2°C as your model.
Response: 42°C
